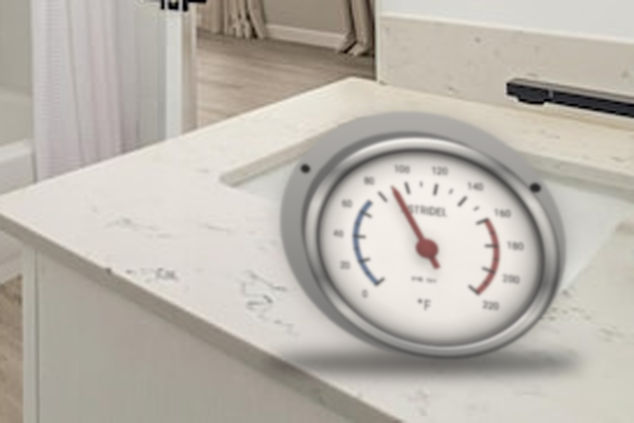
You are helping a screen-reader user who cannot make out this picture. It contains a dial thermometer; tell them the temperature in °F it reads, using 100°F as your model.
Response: 90°F
